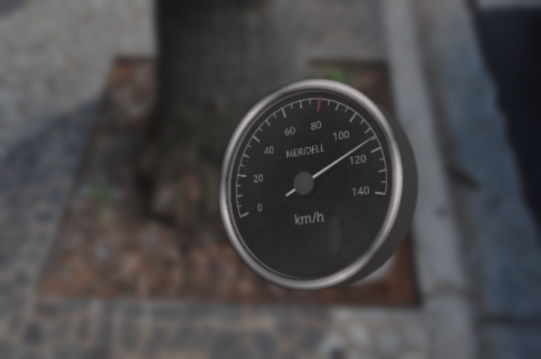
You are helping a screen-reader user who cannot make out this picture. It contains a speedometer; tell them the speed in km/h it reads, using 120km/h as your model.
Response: 115km/h
